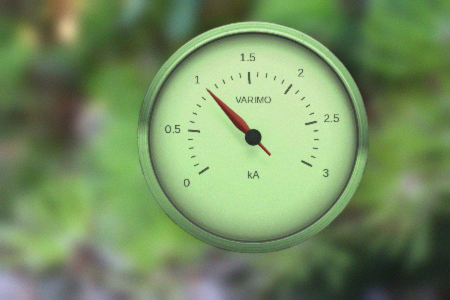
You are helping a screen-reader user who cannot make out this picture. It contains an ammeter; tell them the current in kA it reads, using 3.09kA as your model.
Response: 1kA
